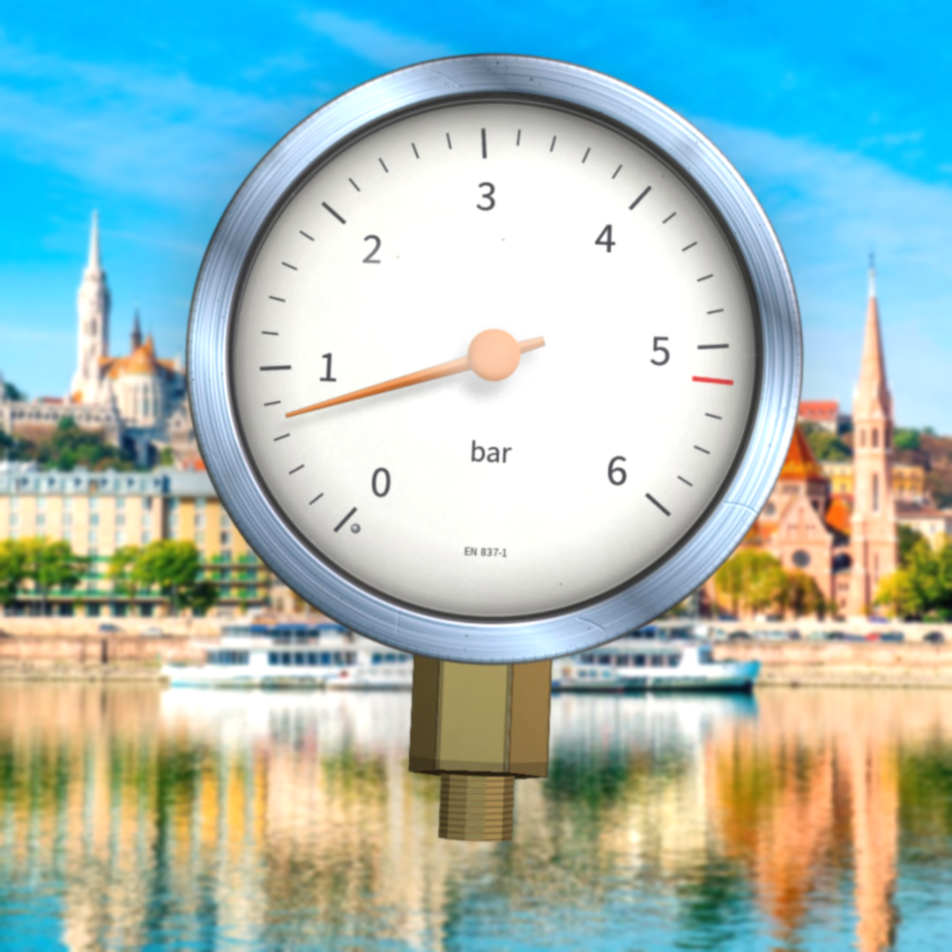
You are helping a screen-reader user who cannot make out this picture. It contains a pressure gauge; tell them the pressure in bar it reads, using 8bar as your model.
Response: 0.7bar
